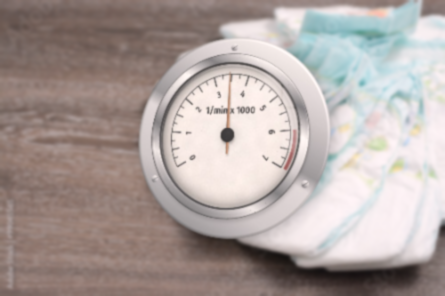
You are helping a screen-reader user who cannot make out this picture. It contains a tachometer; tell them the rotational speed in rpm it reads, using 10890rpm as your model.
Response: 3500rpm
